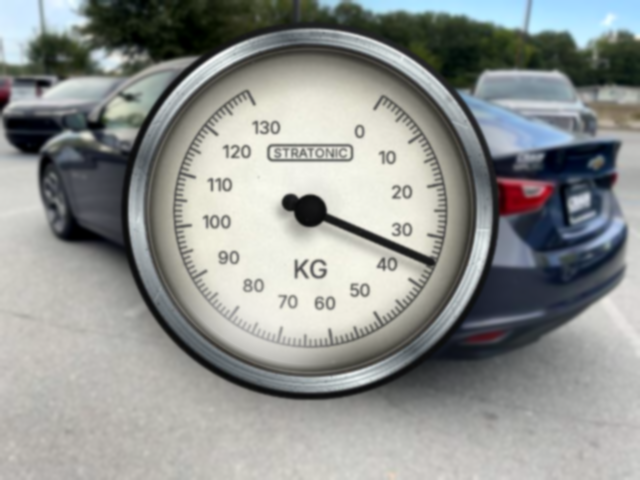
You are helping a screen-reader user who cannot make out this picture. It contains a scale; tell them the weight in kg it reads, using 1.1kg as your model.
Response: 35kg
